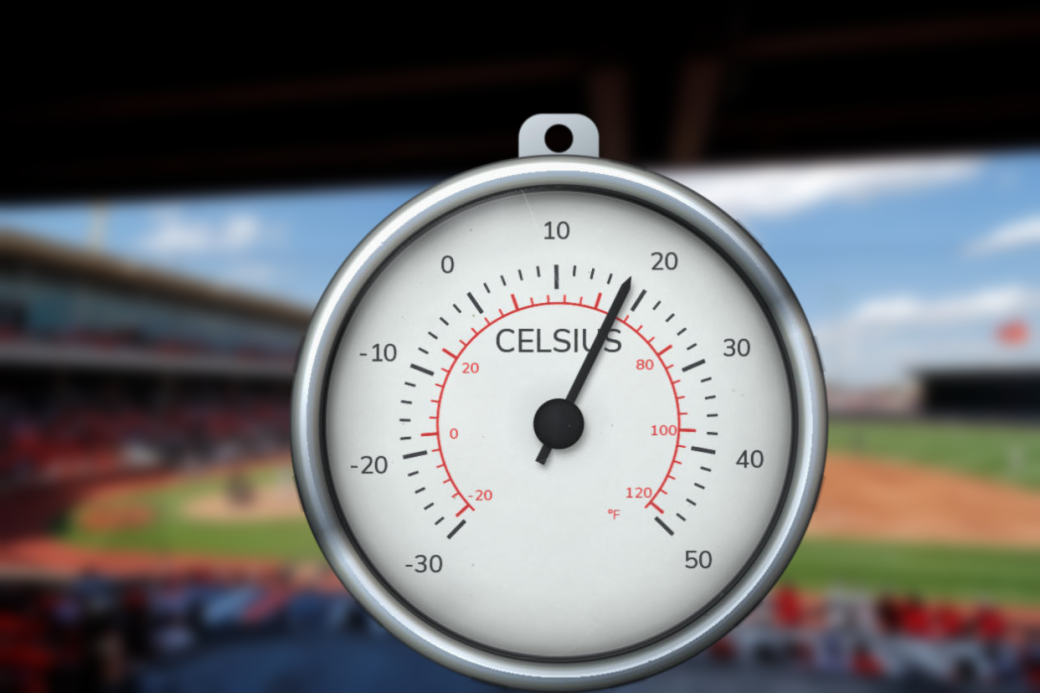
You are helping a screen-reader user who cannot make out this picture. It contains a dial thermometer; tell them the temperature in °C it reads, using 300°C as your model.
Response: 18°C
